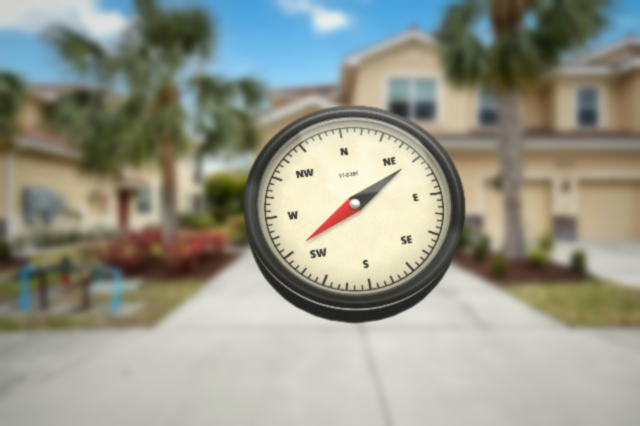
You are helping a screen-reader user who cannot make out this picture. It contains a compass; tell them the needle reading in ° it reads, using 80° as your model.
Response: 240°
